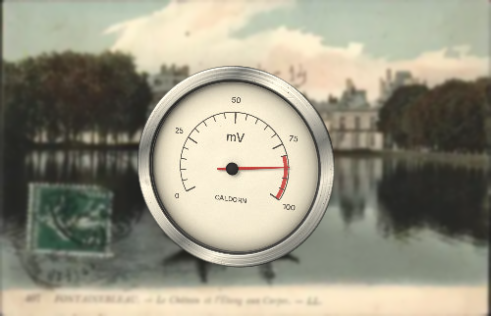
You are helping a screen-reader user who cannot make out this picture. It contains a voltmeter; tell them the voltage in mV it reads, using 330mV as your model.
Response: 85mV
